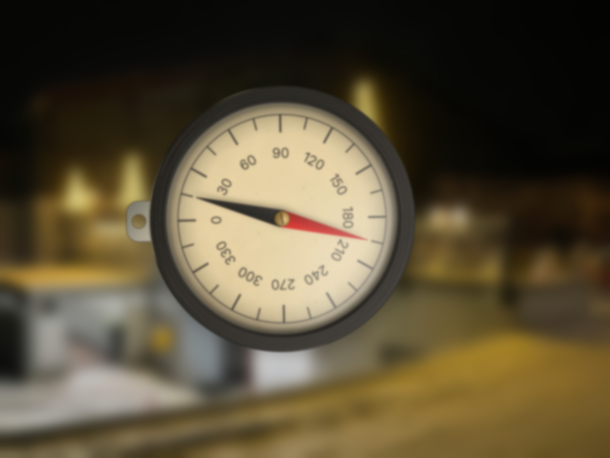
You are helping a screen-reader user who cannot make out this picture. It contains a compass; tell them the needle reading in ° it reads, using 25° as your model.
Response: 195°
